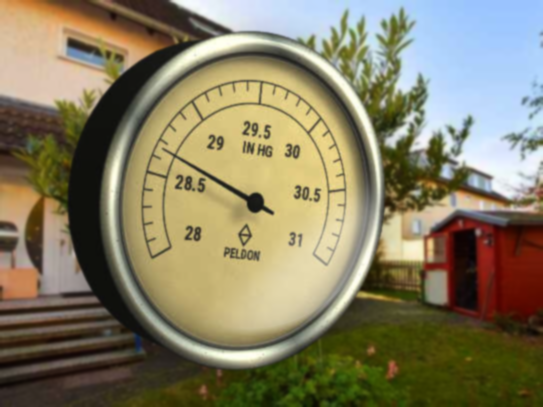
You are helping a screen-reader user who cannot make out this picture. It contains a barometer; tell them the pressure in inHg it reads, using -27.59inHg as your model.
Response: 28.65inHg
